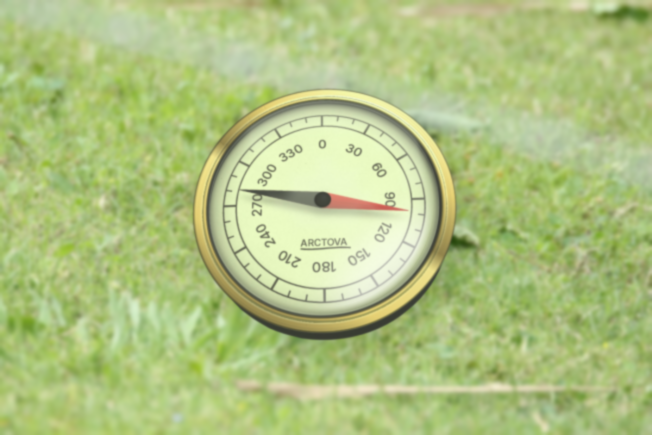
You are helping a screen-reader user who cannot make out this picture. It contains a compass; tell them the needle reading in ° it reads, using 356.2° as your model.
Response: 100°
